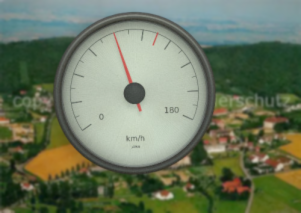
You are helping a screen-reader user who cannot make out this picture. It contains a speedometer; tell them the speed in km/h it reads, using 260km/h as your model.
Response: 80km/h
